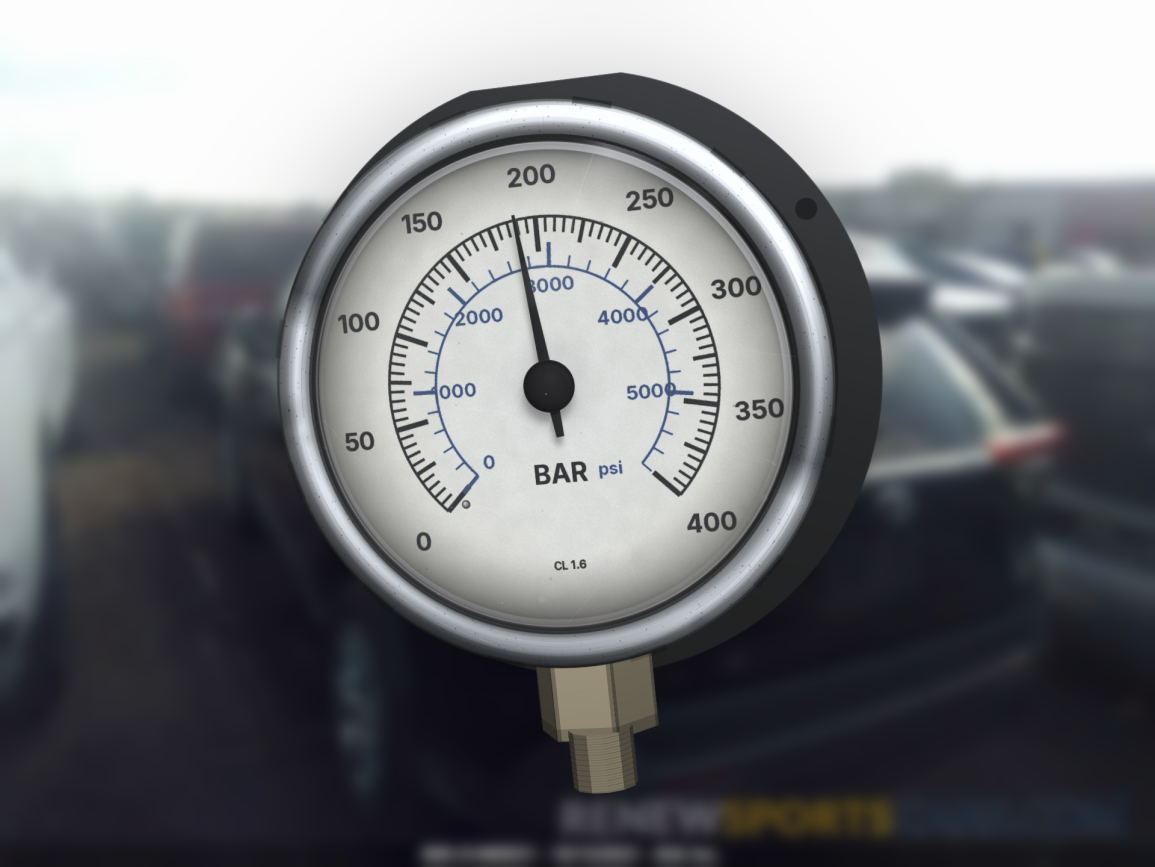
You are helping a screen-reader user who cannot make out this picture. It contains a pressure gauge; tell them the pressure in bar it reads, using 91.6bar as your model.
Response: 190bar
